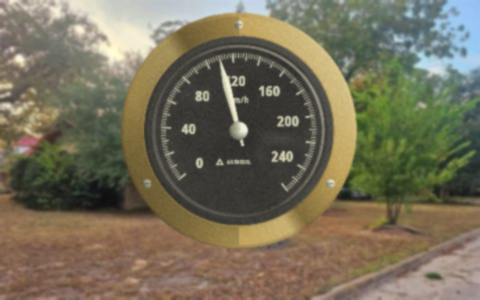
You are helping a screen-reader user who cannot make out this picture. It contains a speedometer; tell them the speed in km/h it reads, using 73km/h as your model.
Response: 110km/h
